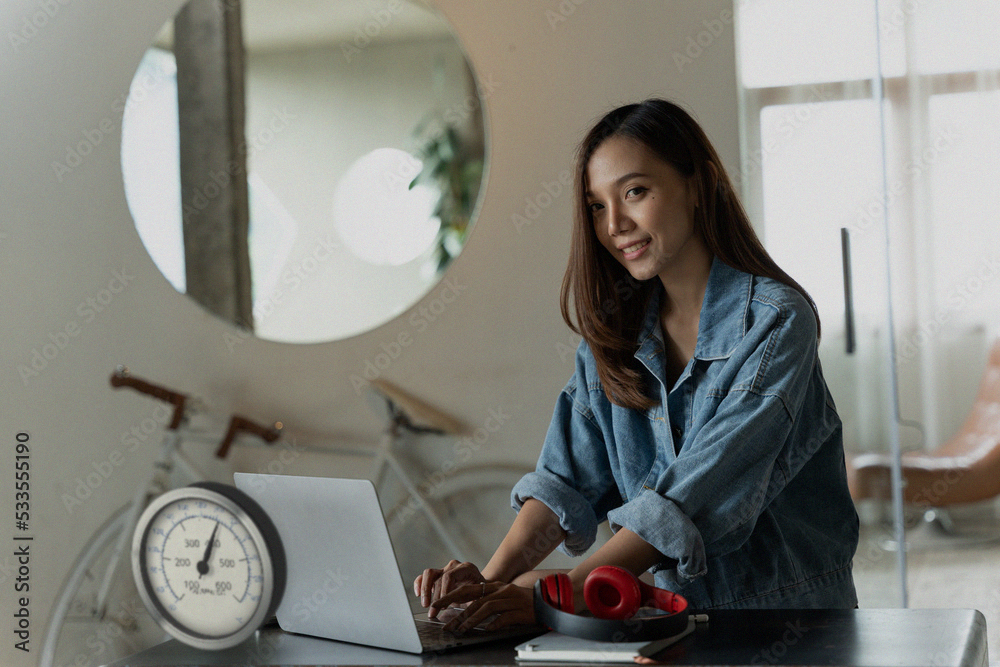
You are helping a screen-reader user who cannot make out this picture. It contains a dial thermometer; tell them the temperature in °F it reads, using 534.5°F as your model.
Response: 400°F
